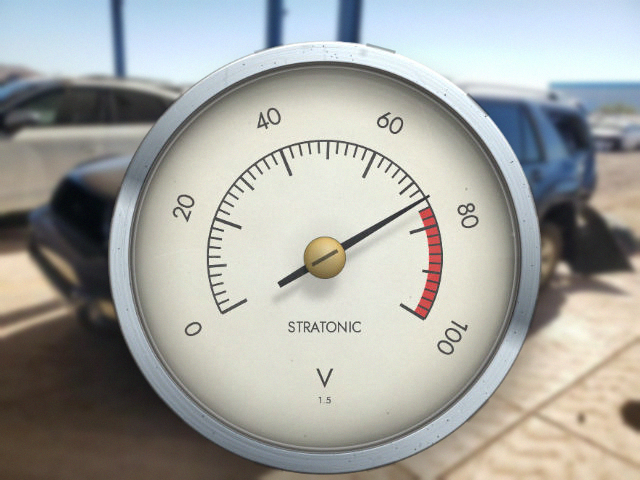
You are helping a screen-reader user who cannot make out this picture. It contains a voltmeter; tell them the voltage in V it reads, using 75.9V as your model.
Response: 74V
